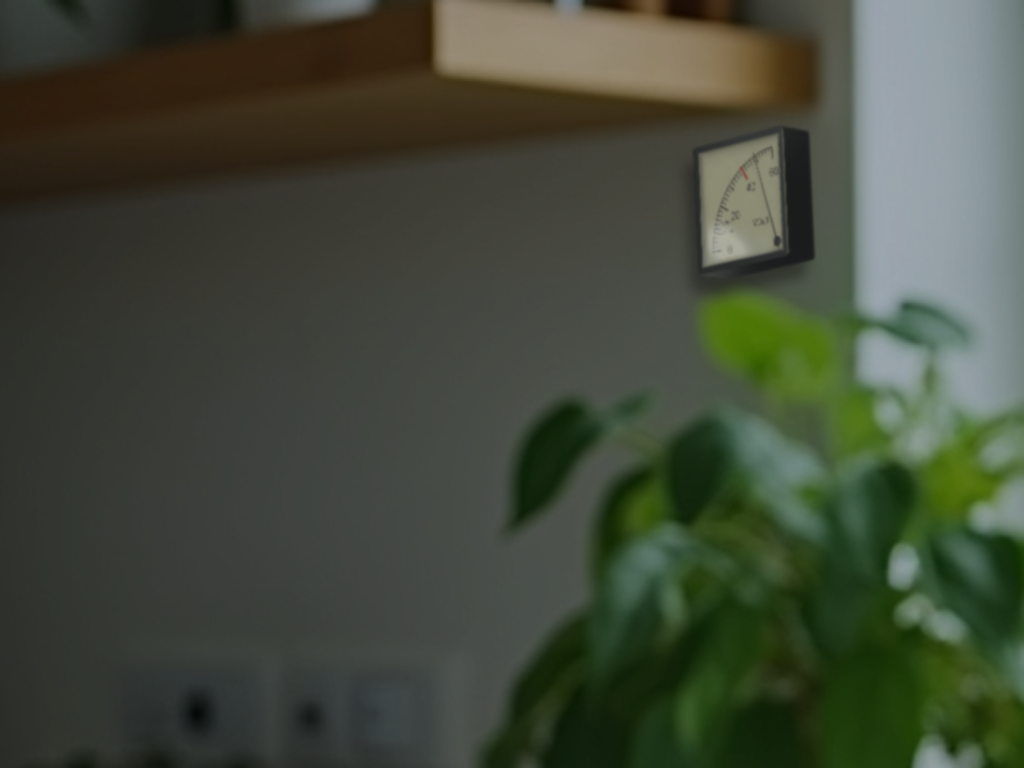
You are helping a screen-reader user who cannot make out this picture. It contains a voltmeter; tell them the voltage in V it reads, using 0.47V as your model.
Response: 50V
